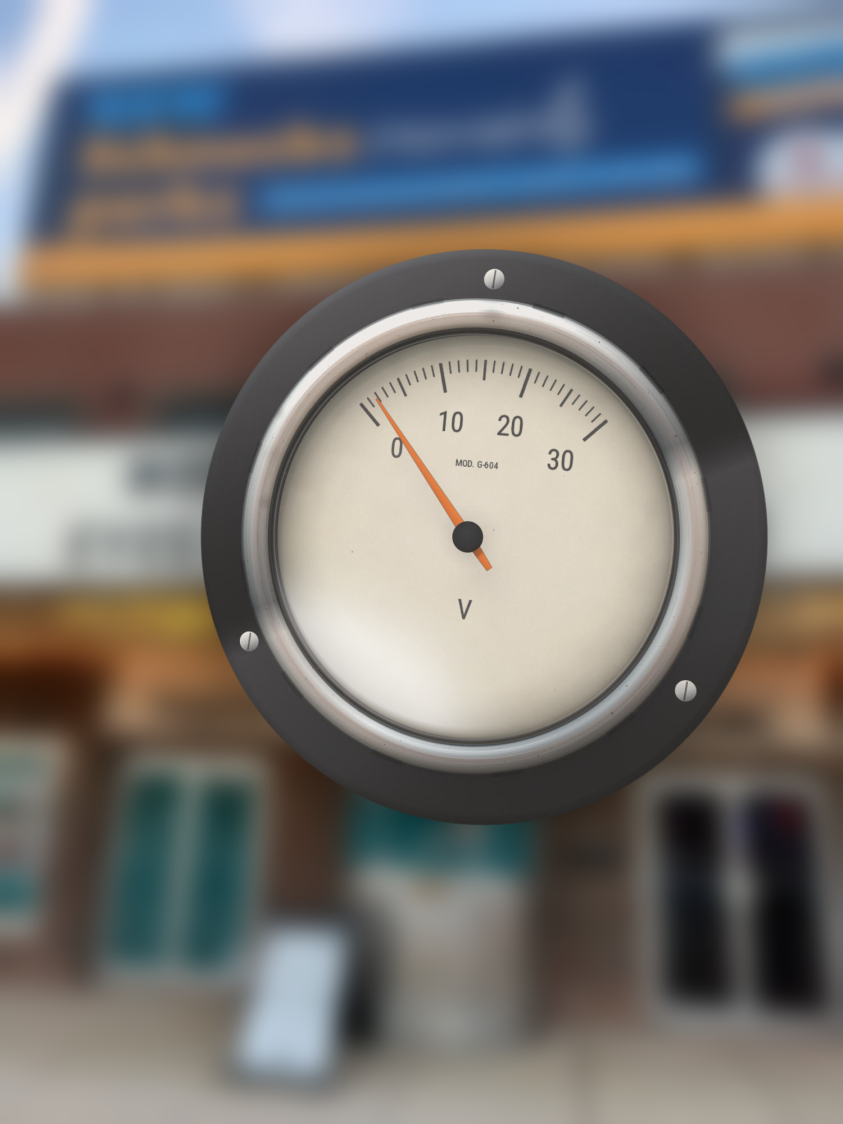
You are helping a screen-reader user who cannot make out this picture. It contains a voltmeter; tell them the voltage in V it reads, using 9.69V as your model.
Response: 2V
